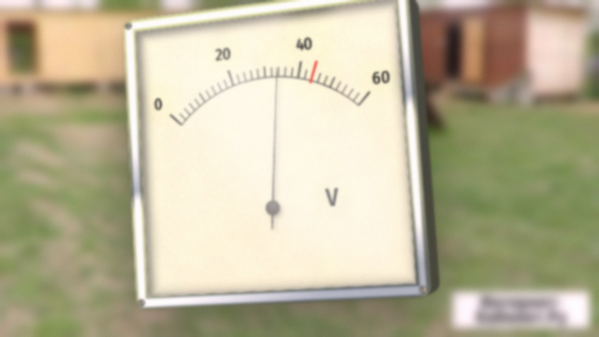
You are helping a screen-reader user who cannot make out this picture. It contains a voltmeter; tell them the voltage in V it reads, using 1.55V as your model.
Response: 34V
